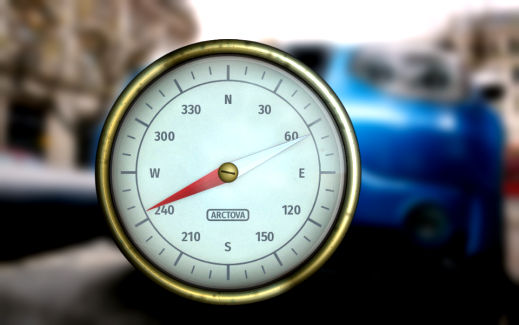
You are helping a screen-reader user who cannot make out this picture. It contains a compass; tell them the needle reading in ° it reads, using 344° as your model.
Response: 245°
